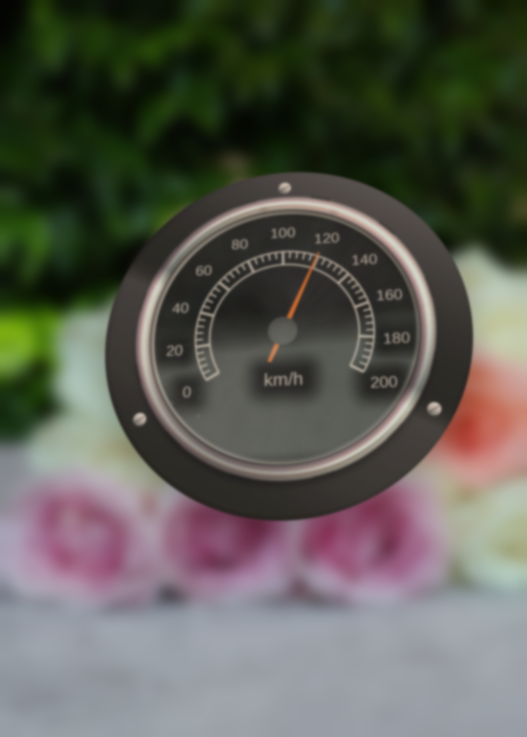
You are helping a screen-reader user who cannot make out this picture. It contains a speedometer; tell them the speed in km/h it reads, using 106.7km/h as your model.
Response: 120km/h
